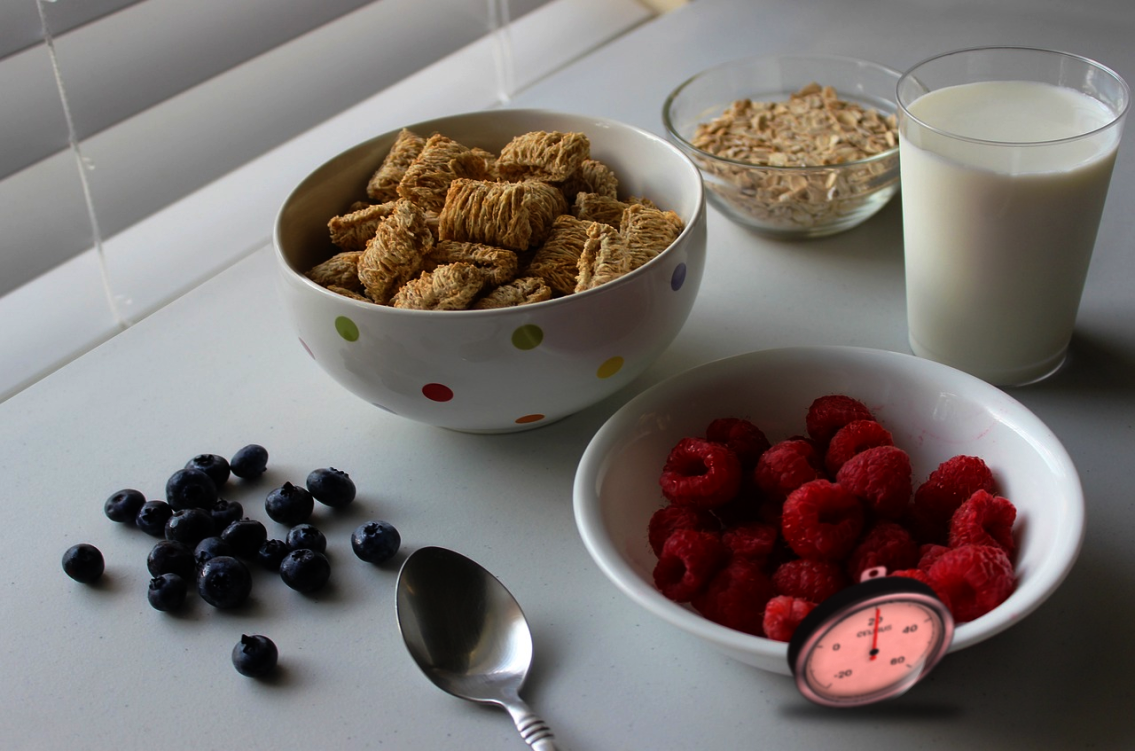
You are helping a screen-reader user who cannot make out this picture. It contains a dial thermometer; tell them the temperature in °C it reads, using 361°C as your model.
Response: 20°C
